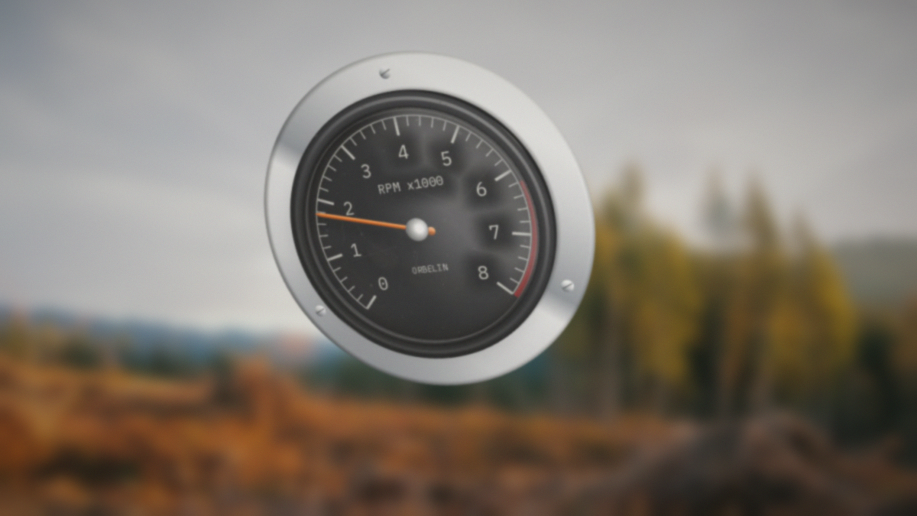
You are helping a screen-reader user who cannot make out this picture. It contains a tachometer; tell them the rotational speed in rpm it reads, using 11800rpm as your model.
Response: 1800rpm
